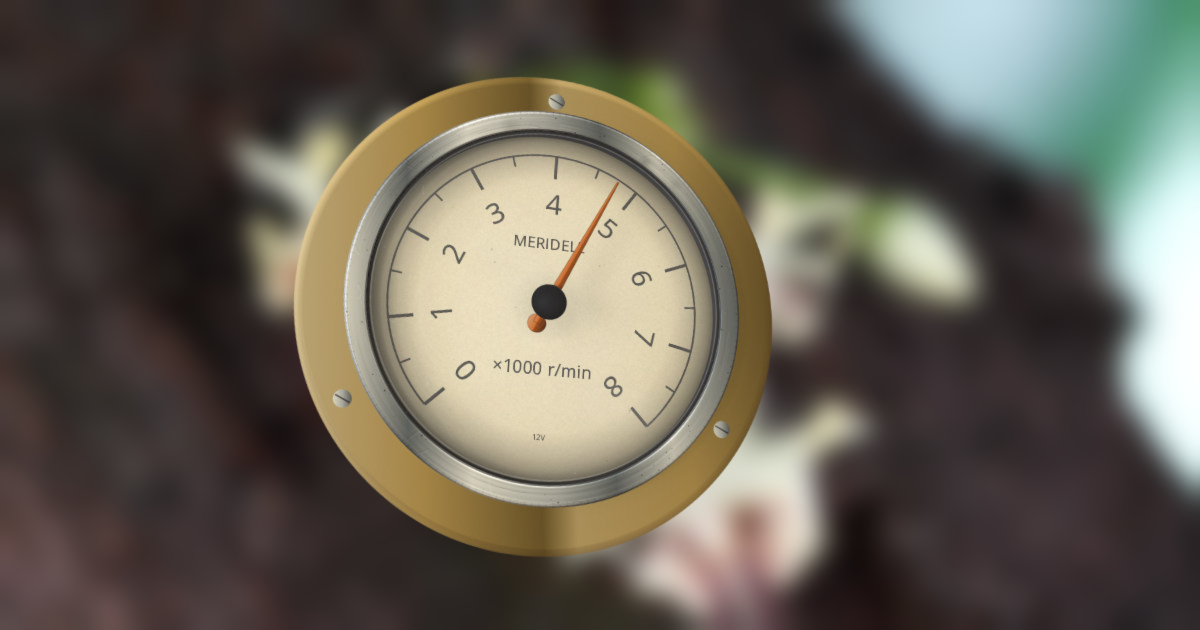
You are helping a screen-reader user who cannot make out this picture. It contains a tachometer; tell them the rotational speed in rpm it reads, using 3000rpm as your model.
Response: 4750rpm
